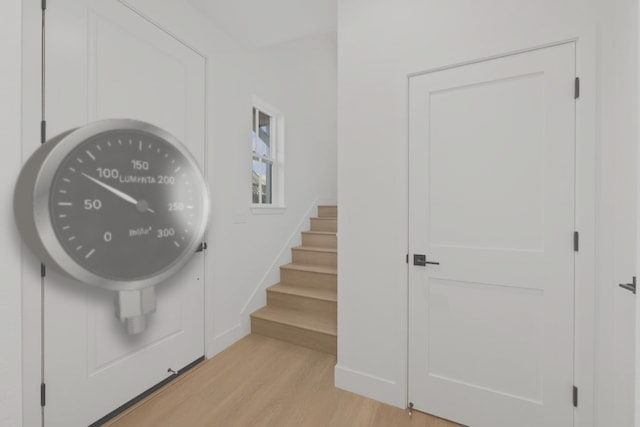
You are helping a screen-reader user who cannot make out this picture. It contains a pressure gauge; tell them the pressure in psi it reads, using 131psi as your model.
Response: 80psi
